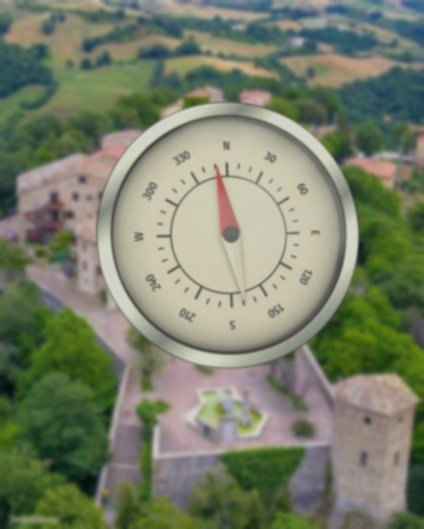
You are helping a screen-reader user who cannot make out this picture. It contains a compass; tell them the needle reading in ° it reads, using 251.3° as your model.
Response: 350°
